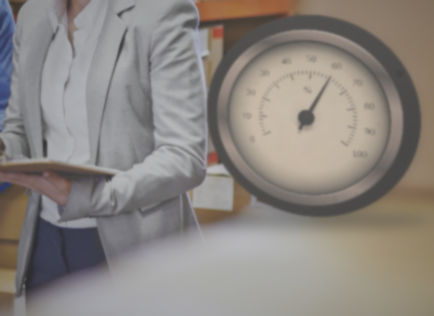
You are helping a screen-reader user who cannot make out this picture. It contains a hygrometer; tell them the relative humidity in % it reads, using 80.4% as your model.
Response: 60%
